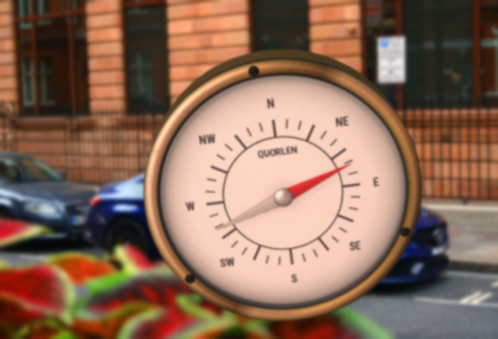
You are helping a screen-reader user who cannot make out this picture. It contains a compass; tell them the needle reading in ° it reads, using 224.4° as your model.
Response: 70°
